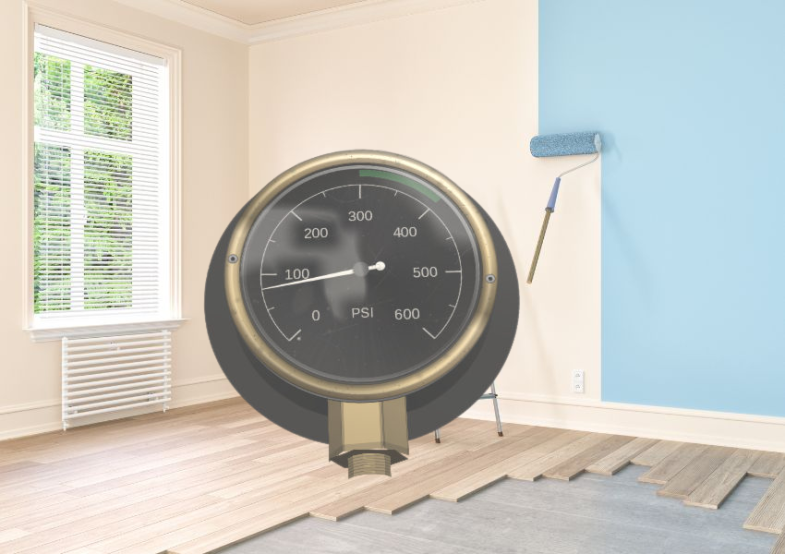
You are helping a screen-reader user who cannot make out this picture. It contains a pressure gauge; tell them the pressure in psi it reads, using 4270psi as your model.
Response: 75psi
